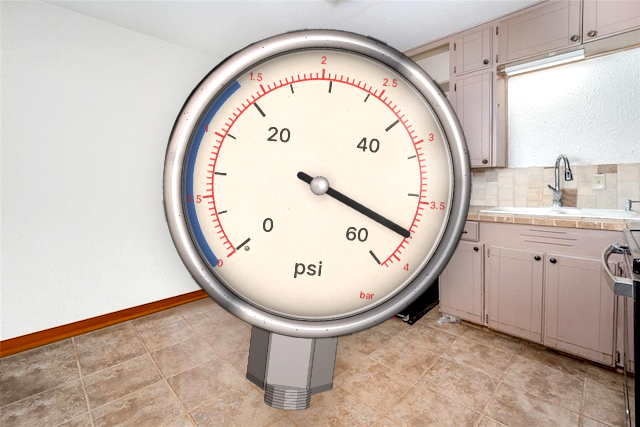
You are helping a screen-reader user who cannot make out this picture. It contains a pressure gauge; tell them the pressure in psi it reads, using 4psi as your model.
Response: 55psi
